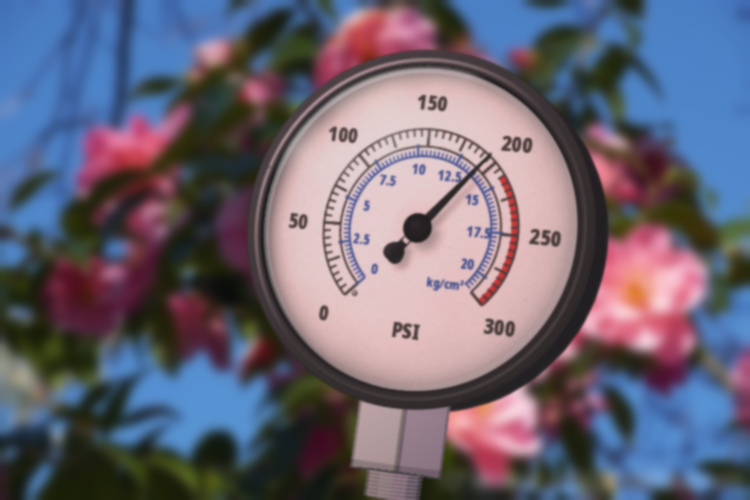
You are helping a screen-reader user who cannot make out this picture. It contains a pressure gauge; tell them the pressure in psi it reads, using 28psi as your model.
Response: 195psi
